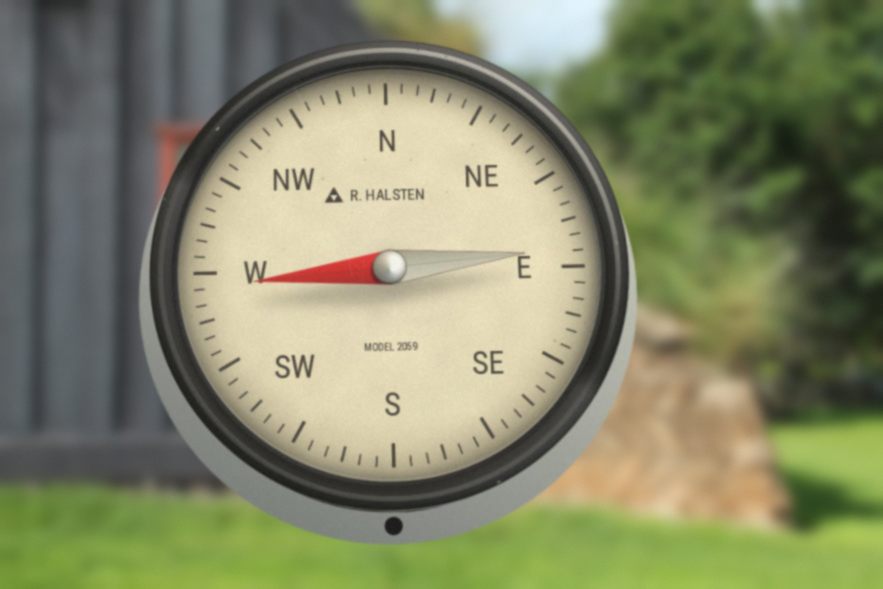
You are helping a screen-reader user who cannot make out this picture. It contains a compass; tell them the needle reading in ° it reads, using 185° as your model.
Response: 265°
